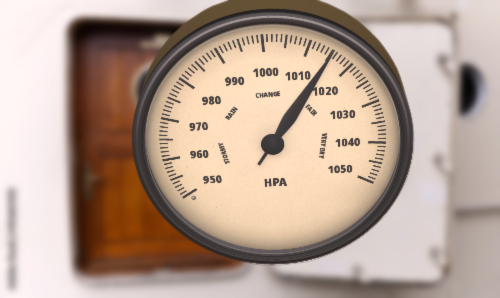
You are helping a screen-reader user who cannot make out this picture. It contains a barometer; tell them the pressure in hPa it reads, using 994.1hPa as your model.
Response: 1015hPa
